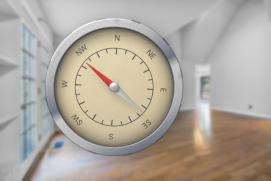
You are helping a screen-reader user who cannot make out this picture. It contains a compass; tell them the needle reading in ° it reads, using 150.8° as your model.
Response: 307.5°
